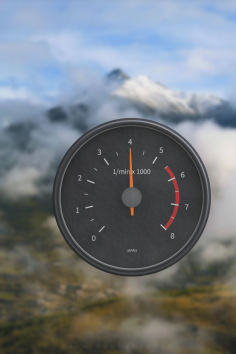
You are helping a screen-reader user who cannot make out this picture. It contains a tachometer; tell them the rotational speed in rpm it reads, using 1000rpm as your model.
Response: 4000rpm
